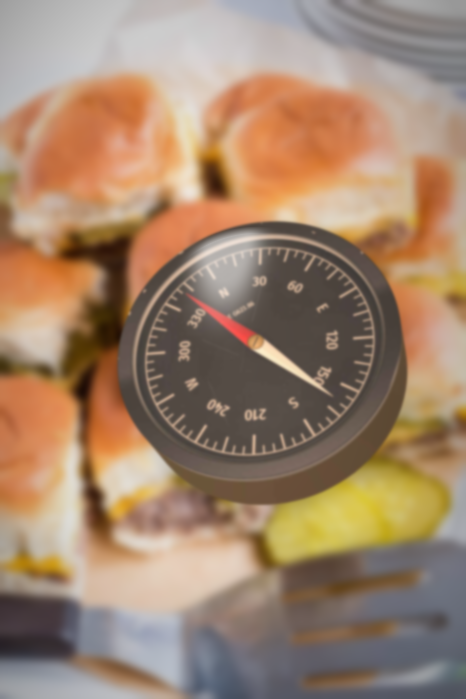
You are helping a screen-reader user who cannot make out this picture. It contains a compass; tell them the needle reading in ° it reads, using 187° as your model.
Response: 340°
